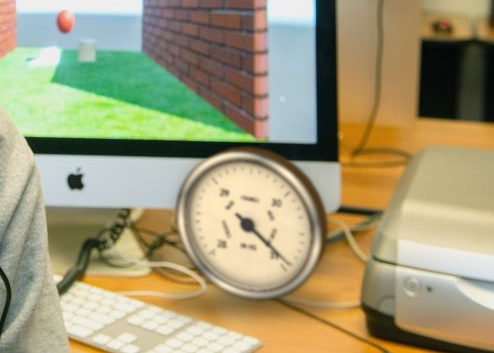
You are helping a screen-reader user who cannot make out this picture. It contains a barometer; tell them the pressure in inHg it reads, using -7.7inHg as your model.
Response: 30.9inHg
